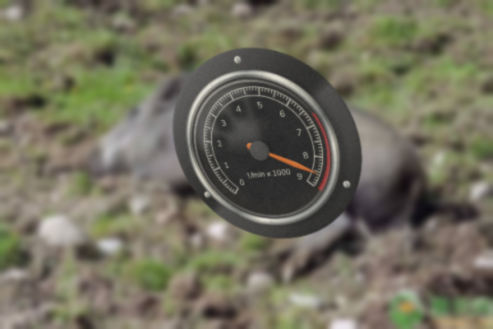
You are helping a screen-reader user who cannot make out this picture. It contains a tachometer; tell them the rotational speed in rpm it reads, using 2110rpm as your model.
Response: 8500rpm
